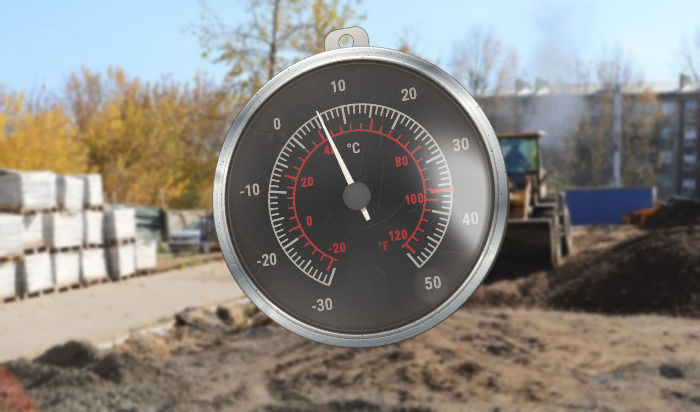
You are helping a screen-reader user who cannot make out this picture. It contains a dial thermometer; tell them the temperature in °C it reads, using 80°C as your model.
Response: 6°C
